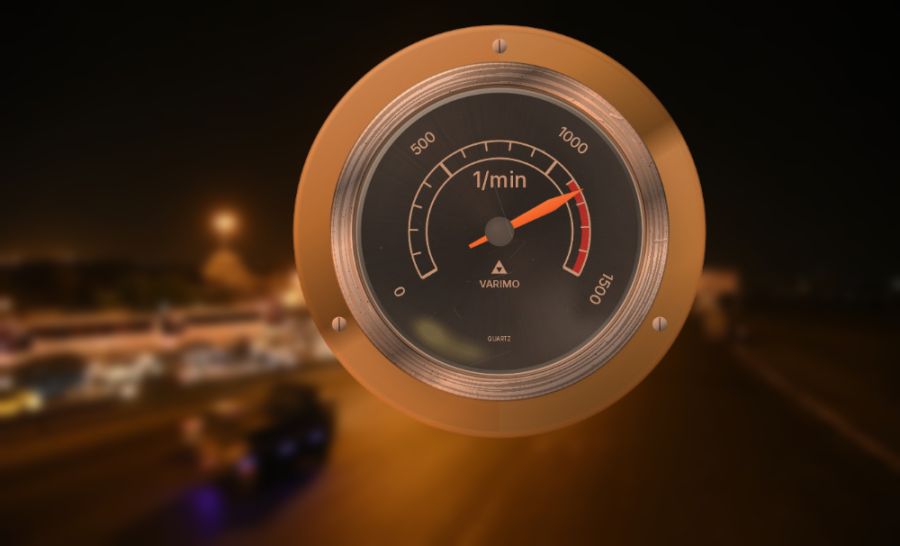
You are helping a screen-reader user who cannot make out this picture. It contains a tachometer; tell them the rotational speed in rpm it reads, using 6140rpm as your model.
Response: 1150rpm
